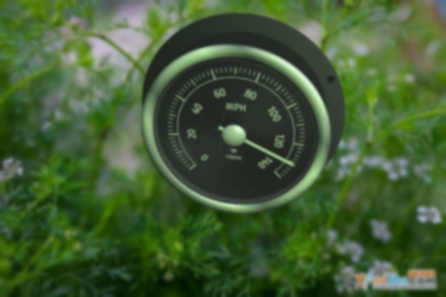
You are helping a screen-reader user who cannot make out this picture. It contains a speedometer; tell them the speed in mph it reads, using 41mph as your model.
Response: 130mph
